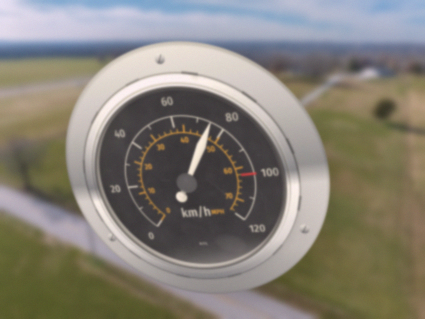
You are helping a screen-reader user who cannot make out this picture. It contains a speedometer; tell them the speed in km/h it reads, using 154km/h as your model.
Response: 75km/h
